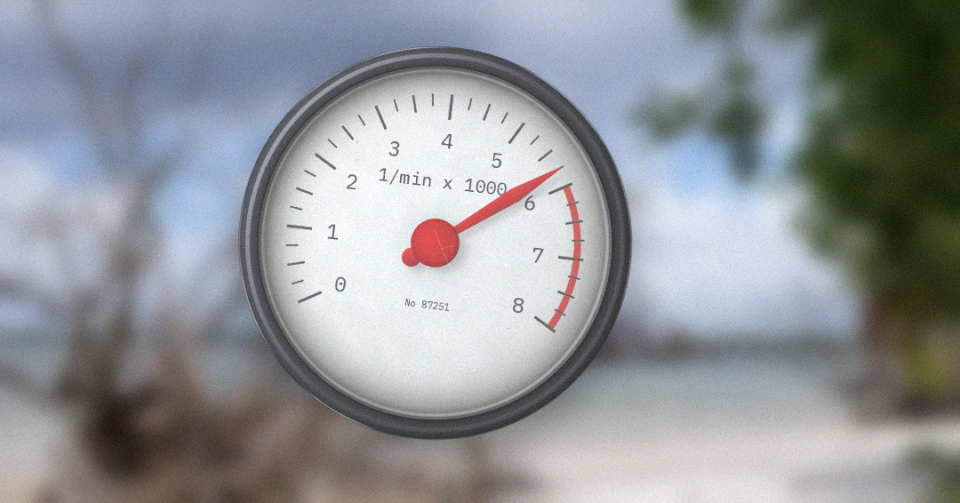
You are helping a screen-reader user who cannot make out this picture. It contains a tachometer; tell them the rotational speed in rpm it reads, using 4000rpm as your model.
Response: 5750rpm
